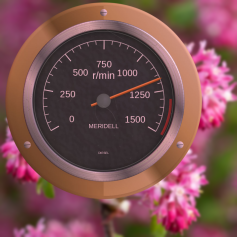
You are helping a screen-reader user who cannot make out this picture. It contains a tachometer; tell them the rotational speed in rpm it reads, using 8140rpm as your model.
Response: 1175rpm
